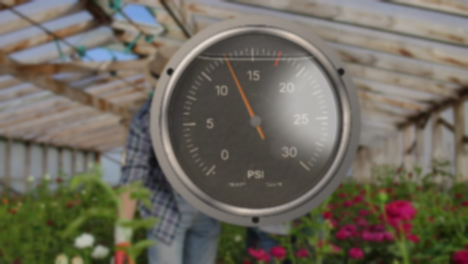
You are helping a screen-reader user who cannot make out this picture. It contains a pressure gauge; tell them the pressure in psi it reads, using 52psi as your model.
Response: 12.5psi
